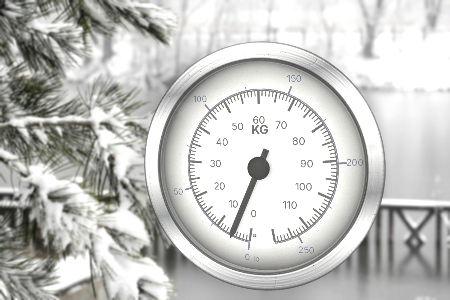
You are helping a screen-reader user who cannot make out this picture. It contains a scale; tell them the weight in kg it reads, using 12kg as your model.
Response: 5kg
